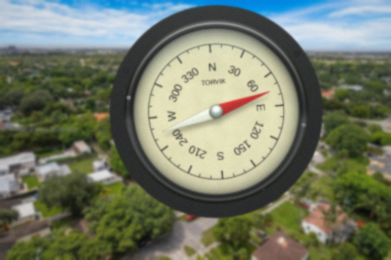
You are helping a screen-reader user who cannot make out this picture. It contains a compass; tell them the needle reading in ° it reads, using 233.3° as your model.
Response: 75°
